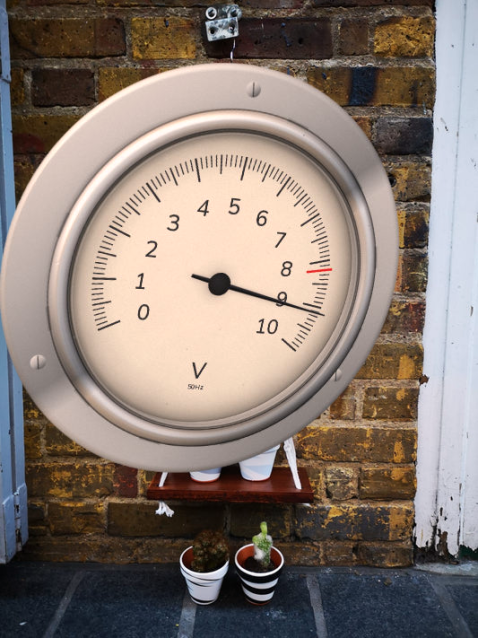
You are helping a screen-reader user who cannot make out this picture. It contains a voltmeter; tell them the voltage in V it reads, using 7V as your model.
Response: 9.1V
